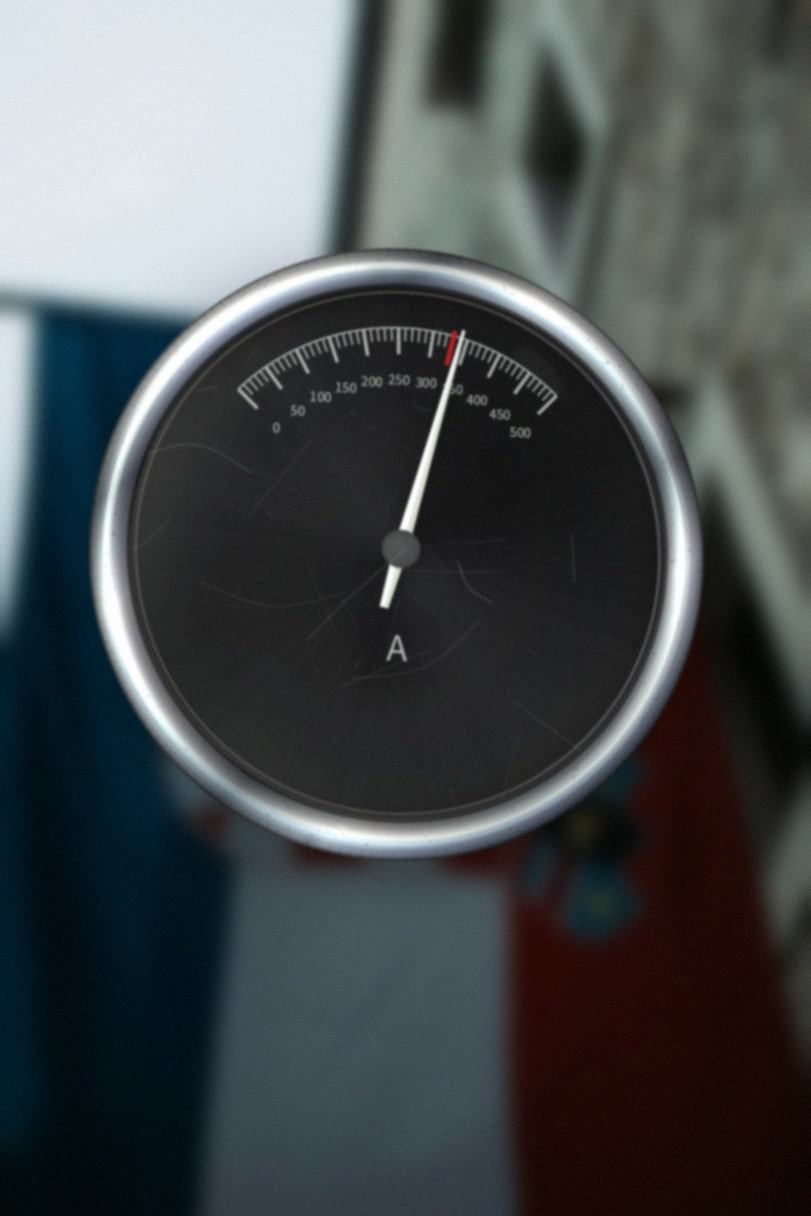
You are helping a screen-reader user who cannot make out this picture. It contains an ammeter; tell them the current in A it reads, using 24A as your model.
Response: 340A
